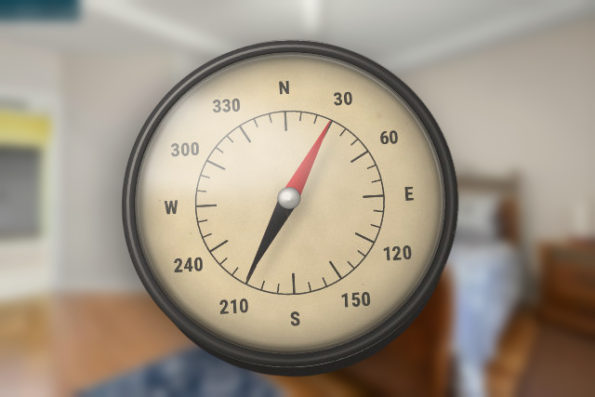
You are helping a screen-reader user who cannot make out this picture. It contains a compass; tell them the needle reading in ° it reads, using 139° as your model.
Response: 30°
